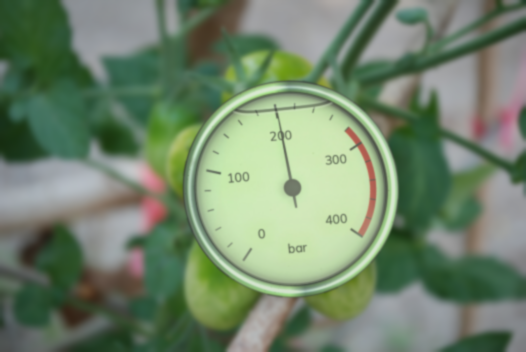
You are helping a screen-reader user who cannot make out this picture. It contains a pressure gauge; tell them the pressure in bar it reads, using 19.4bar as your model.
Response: 200bar
